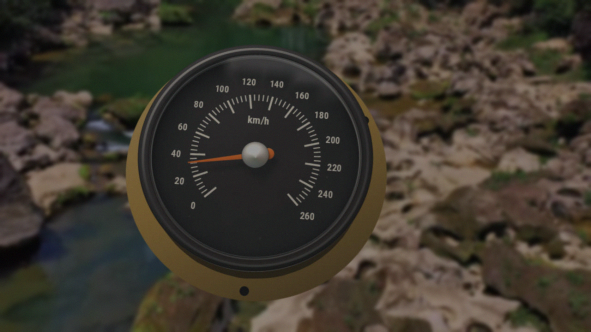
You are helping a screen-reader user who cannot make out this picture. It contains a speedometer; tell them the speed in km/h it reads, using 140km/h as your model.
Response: 32km/h
